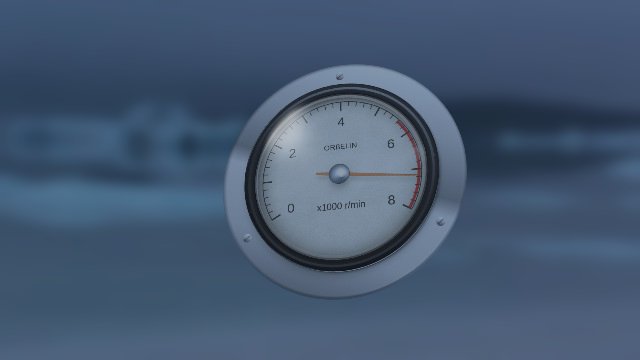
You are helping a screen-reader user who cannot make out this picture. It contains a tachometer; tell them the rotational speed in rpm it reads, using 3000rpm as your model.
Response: 7200rpm
